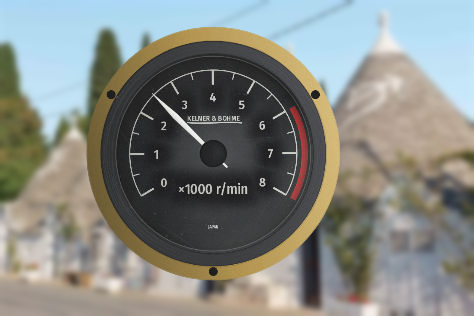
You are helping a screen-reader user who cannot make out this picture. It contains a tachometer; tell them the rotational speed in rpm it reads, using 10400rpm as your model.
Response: 2500rpm
